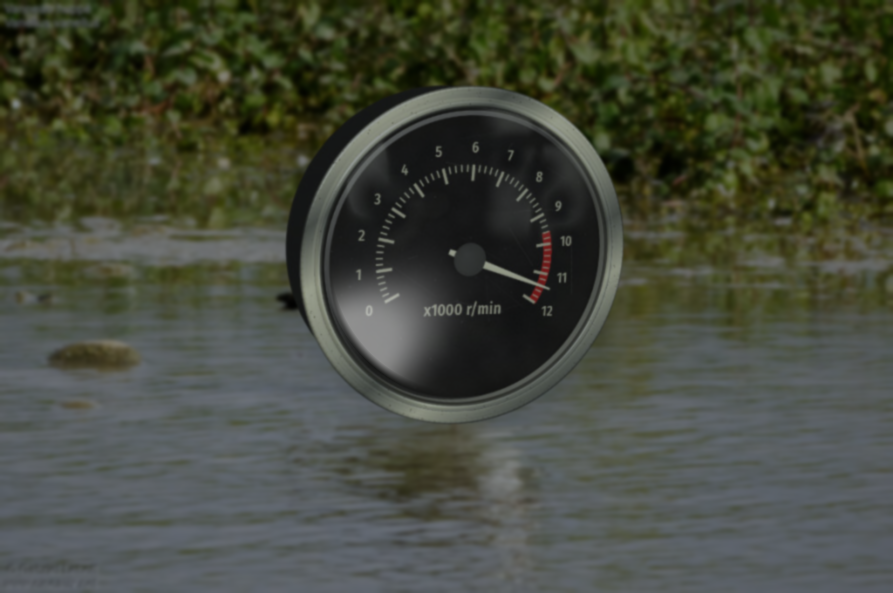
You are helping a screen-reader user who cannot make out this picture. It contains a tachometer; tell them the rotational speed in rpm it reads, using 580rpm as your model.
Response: 11400rpm
